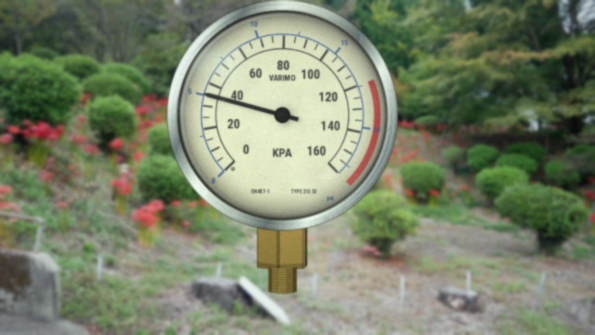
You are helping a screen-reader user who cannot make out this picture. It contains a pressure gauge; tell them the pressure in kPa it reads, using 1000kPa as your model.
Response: 35kPa
